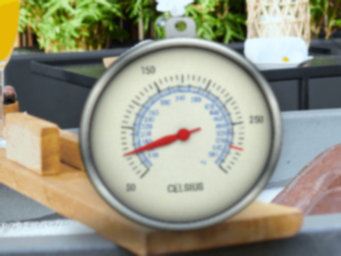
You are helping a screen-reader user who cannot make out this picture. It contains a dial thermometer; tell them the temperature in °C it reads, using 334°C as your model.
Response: 75°C
